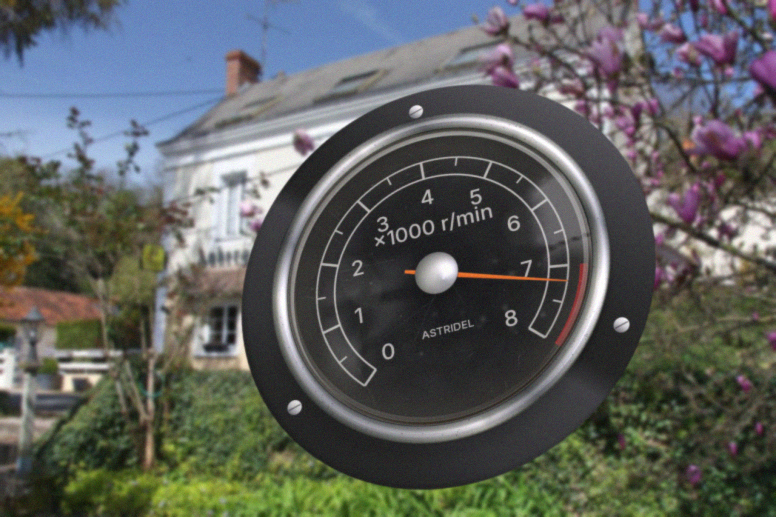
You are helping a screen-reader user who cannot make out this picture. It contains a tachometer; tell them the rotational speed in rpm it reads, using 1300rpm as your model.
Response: 7250rpm
